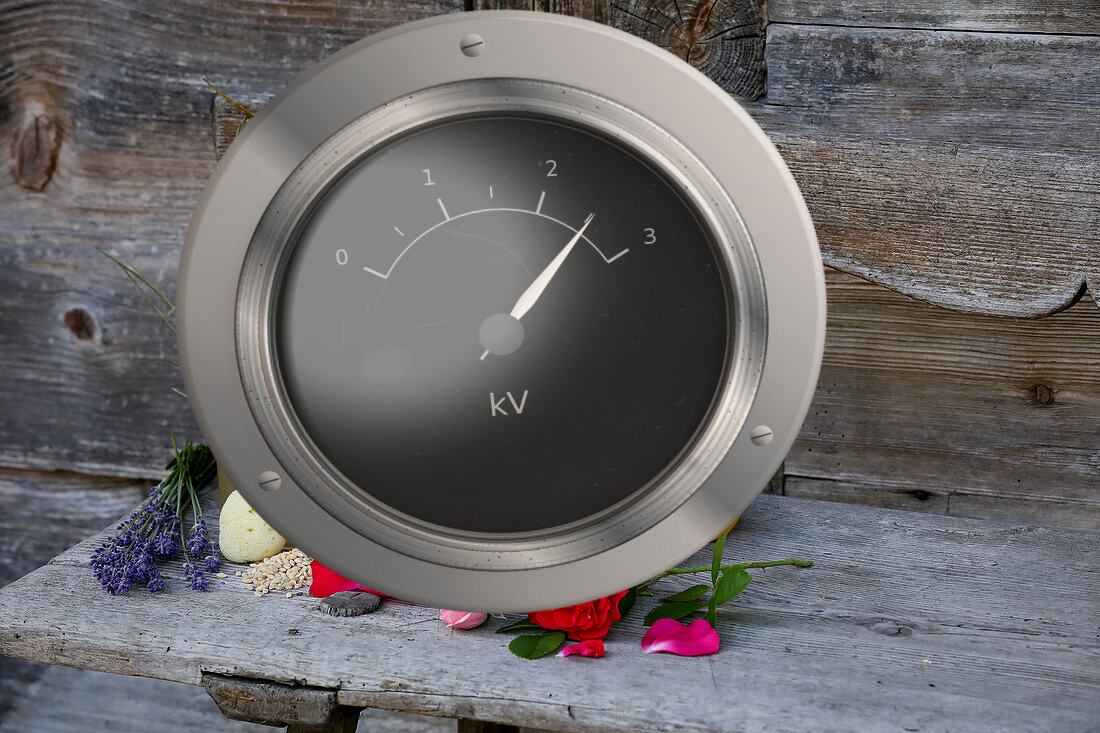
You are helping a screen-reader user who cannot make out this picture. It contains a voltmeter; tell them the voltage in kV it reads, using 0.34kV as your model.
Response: 2.5kV
